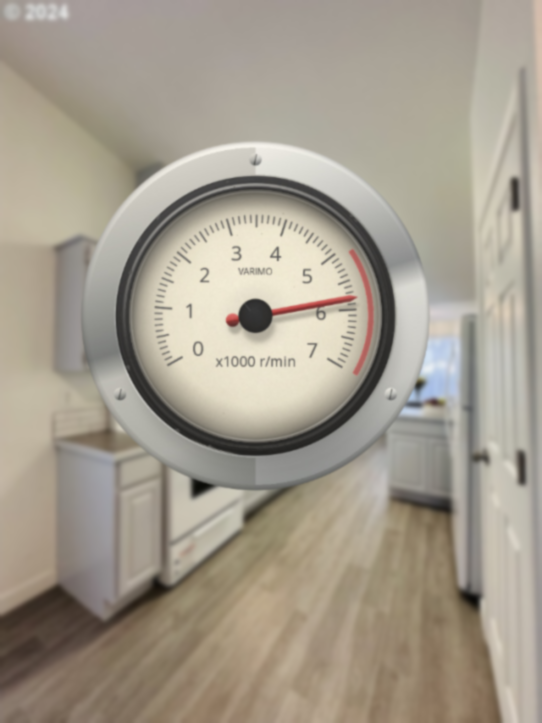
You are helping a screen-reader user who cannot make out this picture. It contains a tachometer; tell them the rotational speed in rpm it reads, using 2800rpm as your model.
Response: 5800rpm
